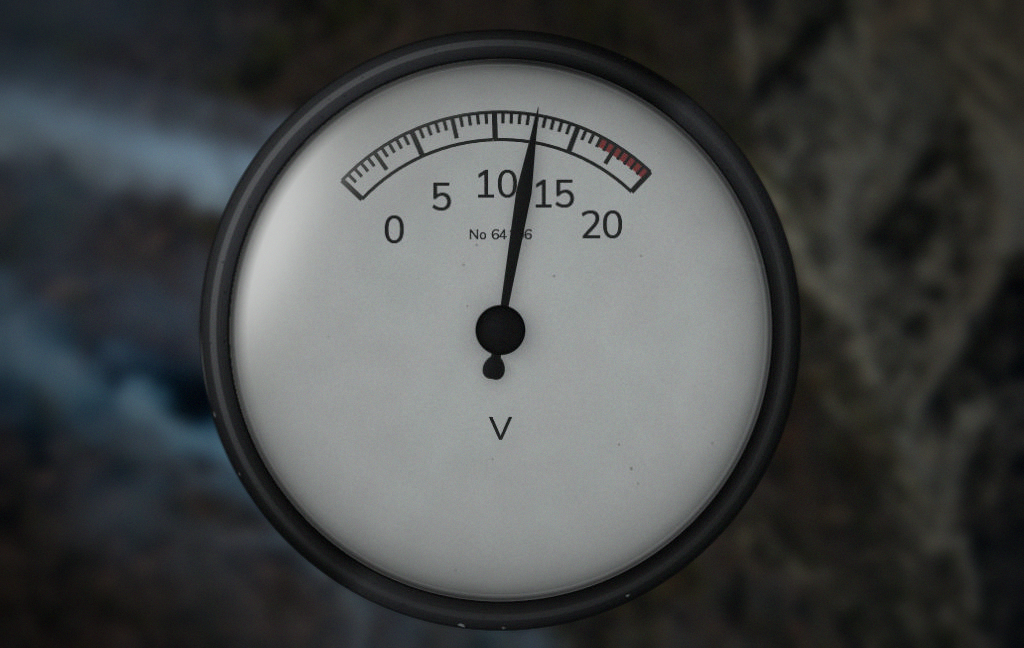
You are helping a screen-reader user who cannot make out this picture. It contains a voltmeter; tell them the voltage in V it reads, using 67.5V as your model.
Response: 12.5V
